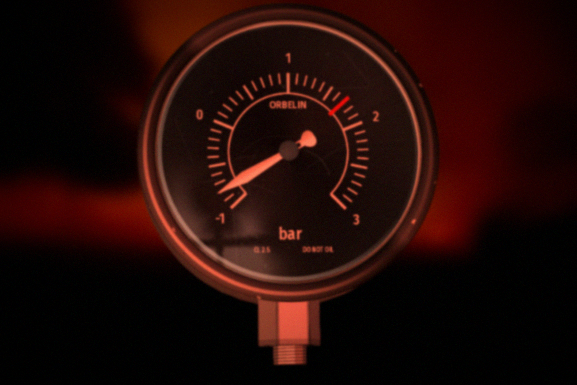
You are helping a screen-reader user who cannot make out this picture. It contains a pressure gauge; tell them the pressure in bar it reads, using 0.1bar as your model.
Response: -0.8bar
